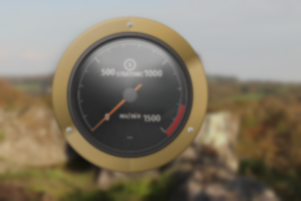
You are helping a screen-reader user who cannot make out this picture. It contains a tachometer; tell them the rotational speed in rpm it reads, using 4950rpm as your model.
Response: 0rpm
